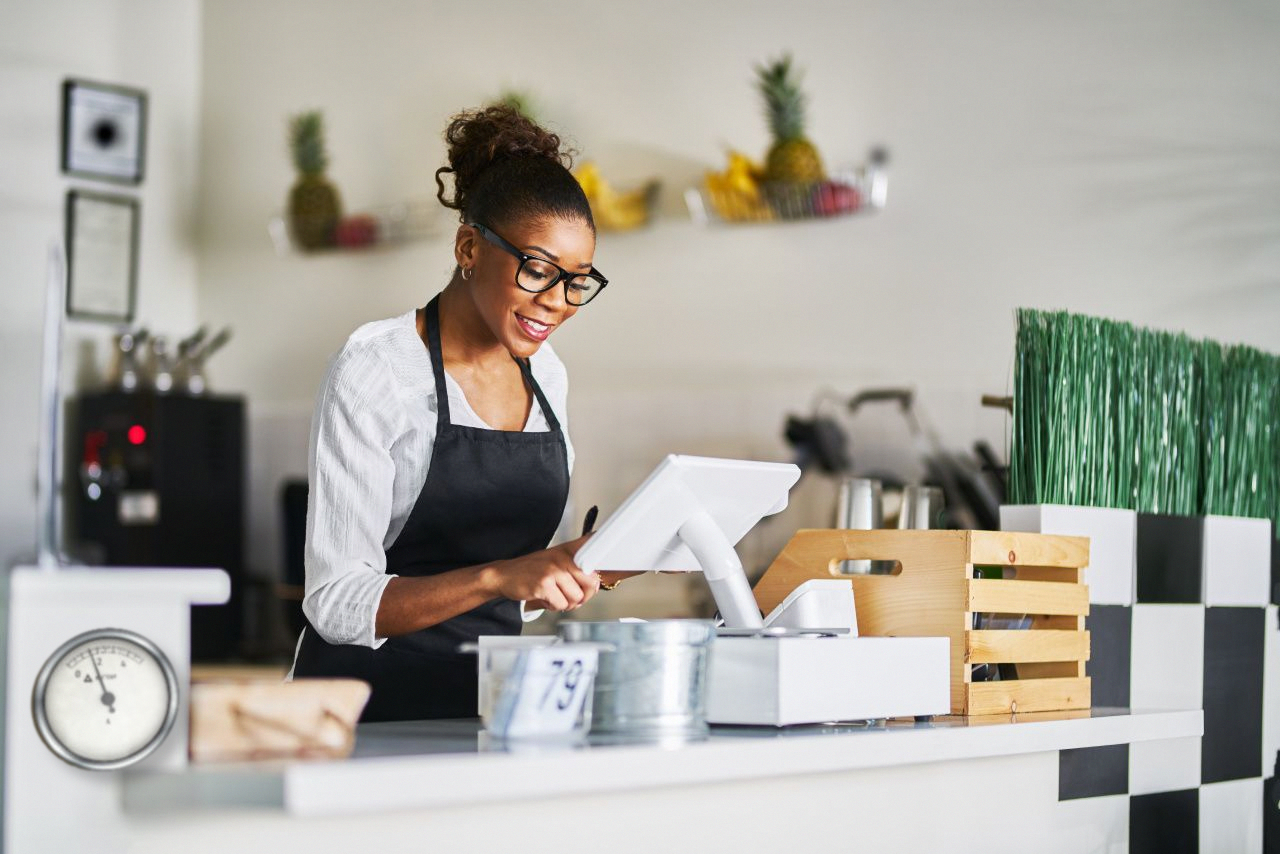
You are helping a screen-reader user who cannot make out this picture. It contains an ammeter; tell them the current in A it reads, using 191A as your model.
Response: 1.5A
